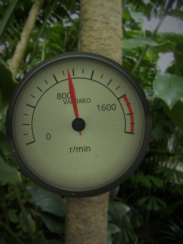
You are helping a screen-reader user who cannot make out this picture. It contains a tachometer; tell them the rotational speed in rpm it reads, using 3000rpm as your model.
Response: 950rpm
